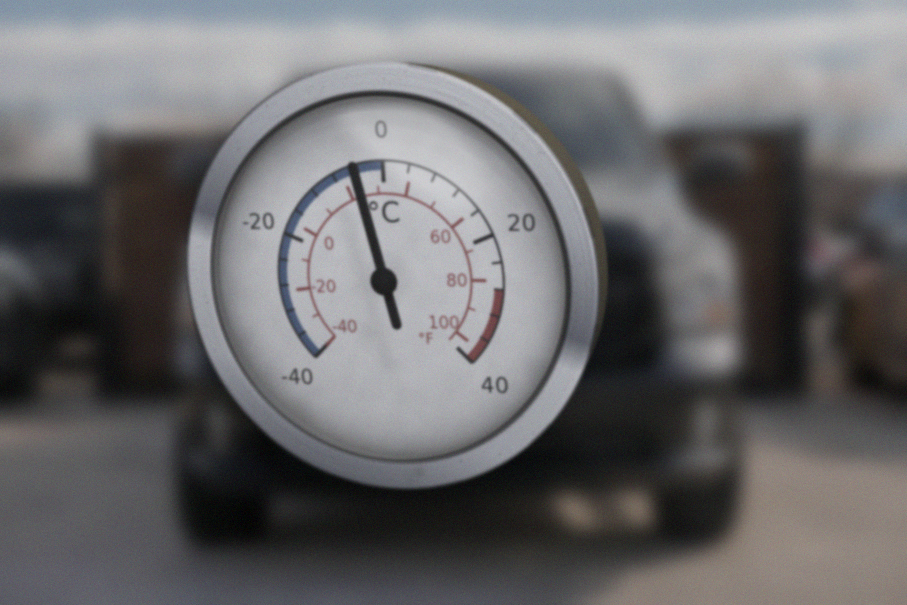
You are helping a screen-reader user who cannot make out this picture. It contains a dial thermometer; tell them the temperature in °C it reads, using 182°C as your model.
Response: -4°C
